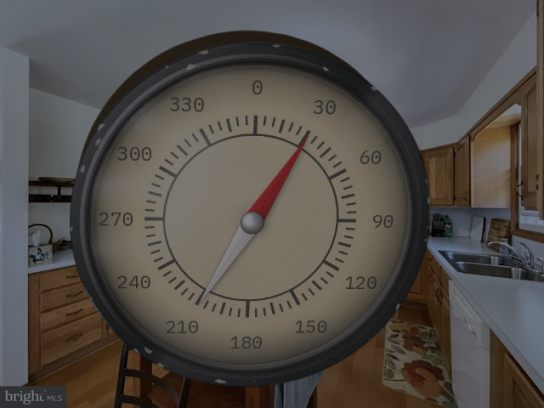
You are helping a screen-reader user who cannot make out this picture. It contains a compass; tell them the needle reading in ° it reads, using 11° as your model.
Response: 30°
